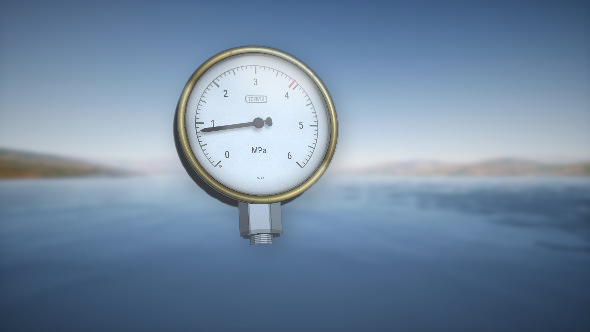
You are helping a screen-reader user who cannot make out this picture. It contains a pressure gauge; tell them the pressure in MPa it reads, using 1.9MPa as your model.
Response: 0.8MPa
